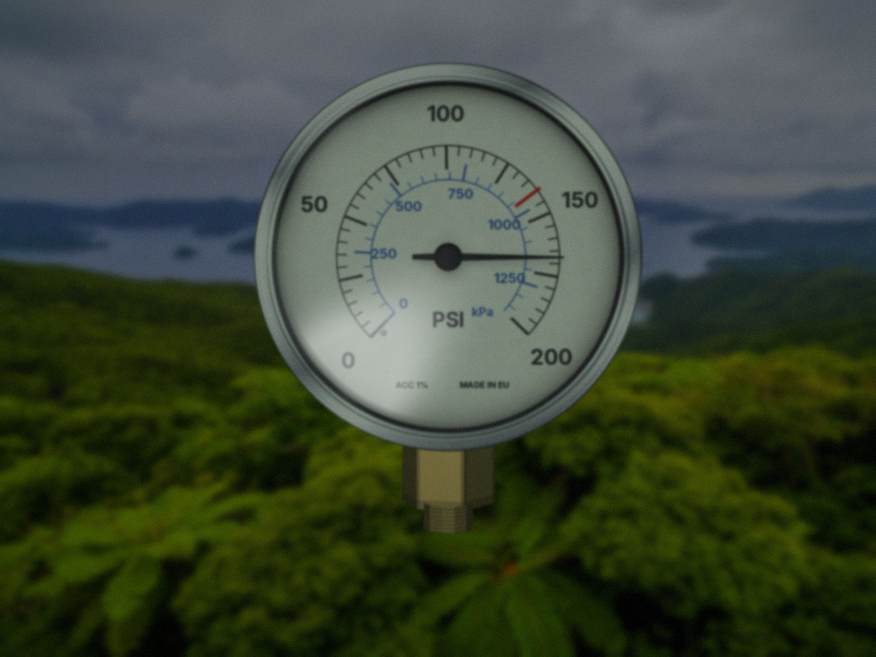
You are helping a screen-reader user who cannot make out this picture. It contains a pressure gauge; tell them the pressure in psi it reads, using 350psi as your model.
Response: 167.5psi
